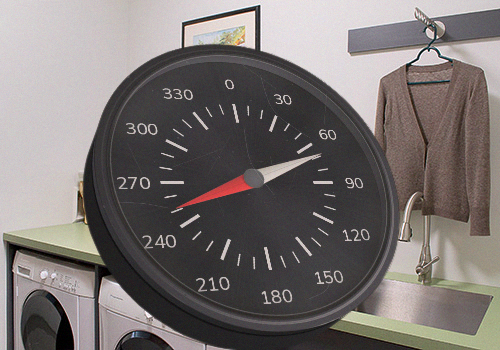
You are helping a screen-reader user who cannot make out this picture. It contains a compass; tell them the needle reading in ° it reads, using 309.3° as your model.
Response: 250°
